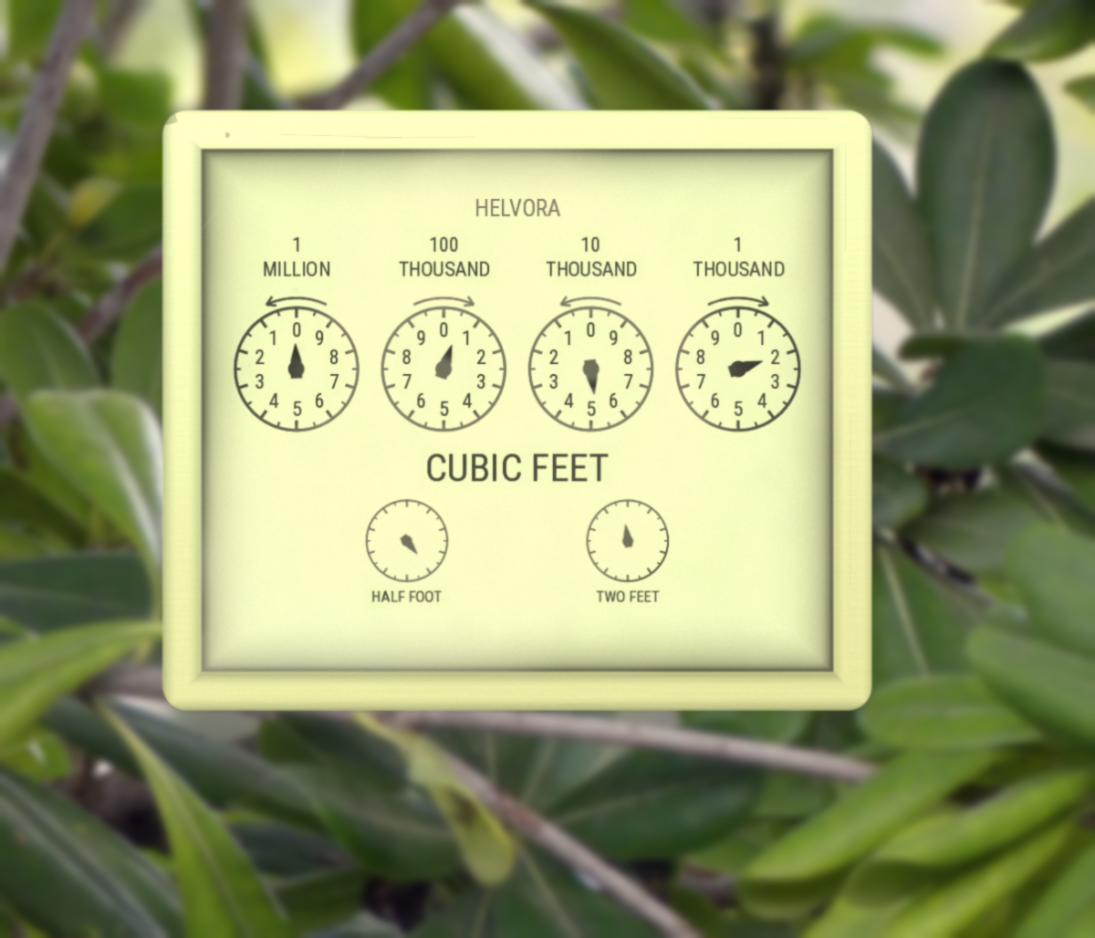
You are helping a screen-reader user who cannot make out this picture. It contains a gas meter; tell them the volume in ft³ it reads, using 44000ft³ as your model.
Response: 5200ft³
